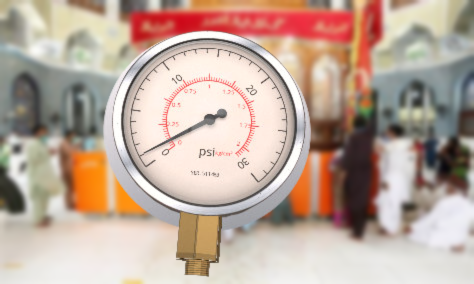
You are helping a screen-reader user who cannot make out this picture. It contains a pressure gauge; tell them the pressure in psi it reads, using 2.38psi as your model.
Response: 1psi
